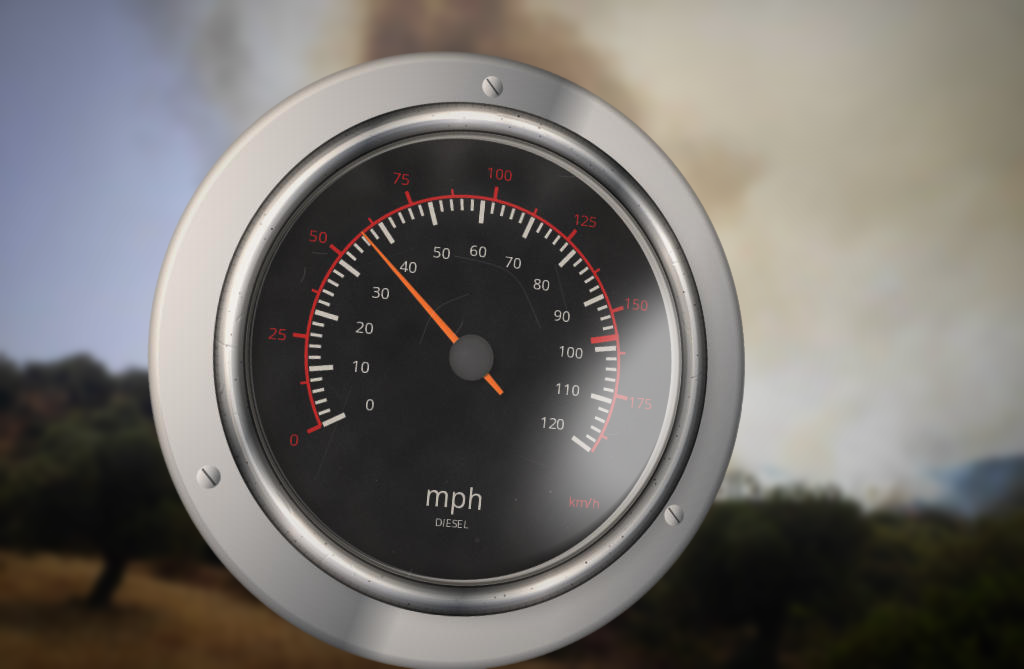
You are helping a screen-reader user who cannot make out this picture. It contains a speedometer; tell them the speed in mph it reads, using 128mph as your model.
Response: 36mph
